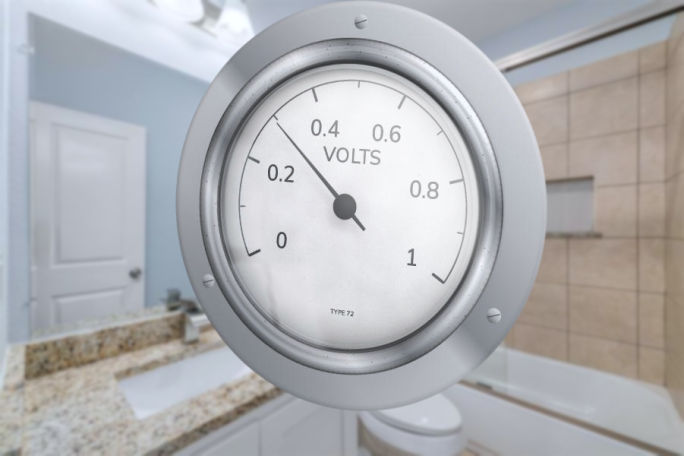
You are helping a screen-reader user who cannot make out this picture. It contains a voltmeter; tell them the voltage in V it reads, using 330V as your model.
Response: 0.3V
